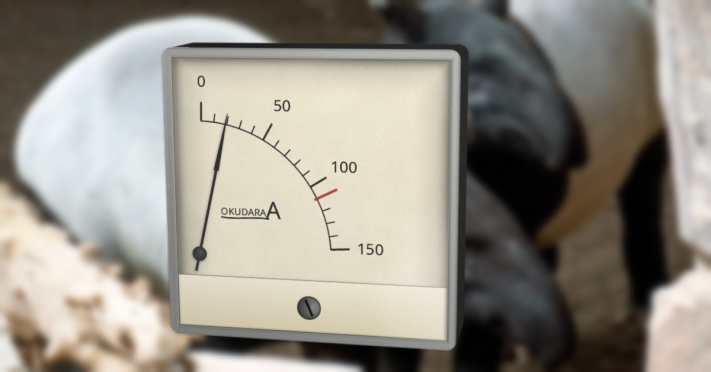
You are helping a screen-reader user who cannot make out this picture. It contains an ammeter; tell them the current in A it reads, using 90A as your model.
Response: 20A
